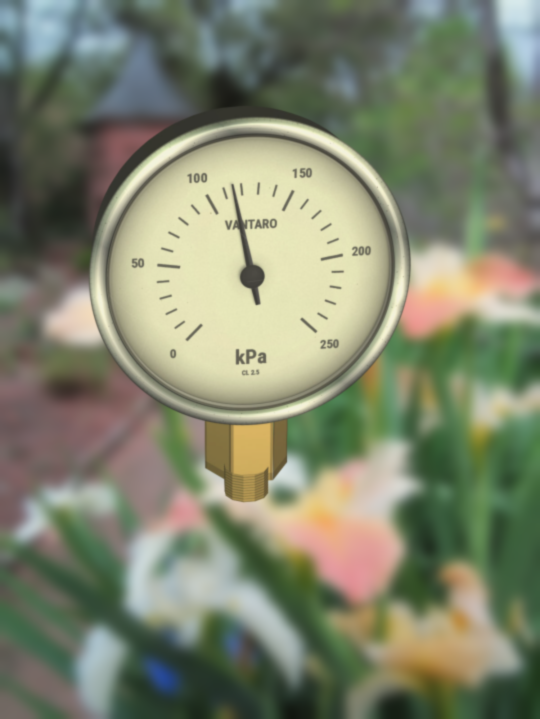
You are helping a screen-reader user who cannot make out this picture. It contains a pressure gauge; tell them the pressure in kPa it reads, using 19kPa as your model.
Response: 115kPa
